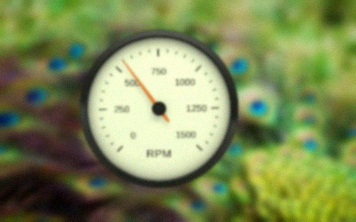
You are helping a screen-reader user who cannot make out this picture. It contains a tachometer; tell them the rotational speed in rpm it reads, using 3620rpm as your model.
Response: 550rpm
